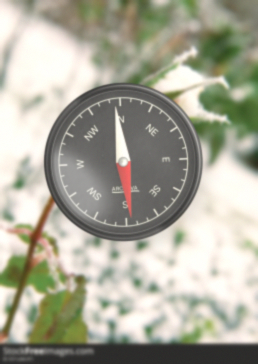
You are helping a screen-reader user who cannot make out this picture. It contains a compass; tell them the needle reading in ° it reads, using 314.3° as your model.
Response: 175°
